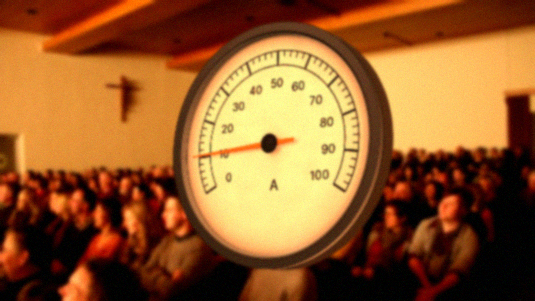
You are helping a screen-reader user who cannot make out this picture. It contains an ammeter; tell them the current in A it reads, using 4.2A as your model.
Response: 10A
